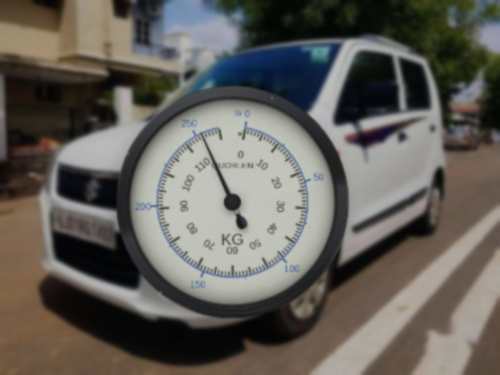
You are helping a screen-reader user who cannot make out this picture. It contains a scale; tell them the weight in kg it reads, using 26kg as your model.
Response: 115kg
